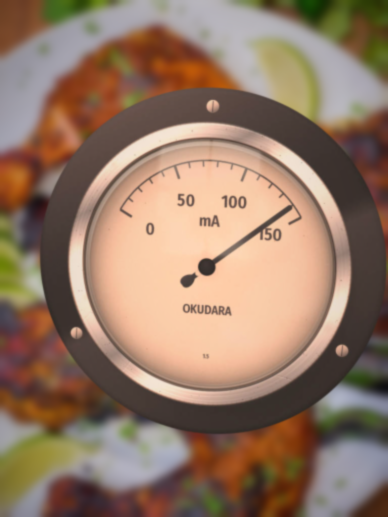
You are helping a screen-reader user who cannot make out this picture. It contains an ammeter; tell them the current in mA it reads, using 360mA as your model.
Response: 140mA
